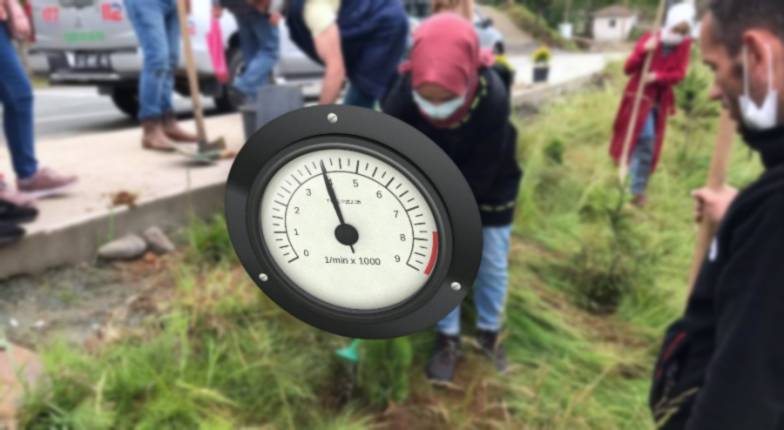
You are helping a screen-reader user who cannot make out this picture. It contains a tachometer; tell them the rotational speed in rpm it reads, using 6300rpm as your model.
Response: 4000rpm
